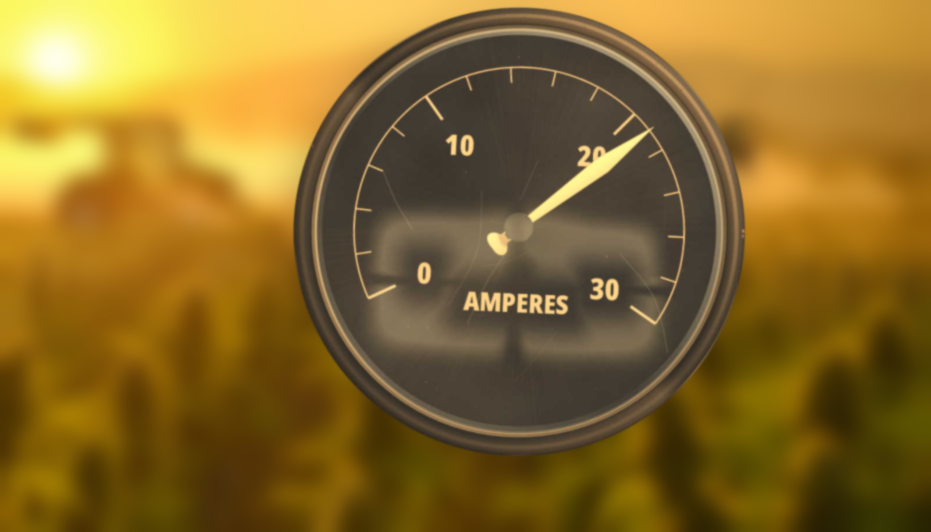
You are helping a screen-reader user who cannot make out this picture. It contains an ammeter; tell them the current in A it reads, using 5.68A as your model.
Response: 21A
